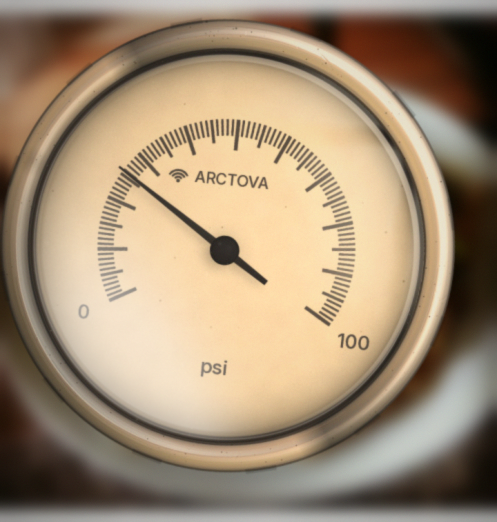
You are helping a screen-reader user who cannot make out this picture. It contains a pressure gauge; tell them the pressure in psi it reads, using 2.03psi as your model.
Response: 26psi
